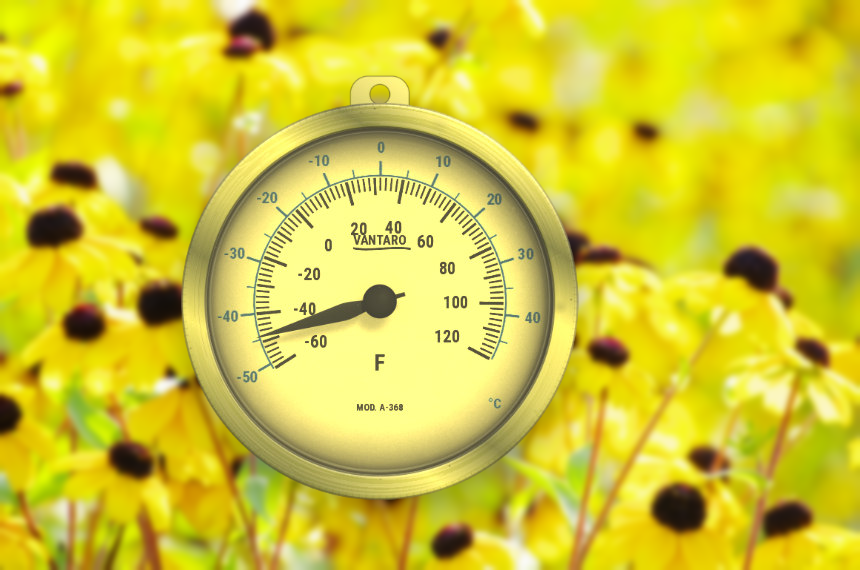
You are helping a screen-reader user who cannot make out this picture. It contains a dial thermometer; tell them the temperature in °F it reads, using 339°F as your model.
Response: -48°F
